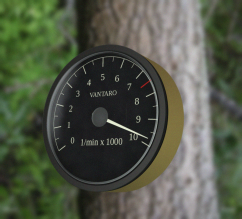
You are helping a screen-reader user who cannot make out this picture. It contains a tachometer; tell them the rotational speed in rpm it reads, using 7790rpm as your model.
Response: 9750rpm
